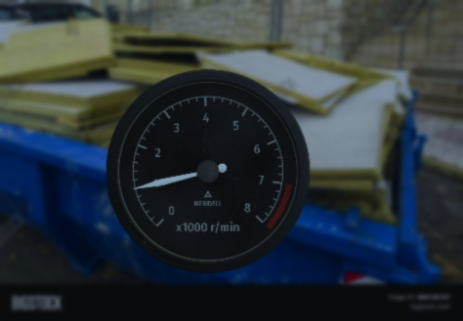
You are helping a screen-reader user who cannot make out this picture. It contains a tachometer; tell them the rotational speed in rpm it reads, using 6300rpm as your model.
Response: 1000rpm
